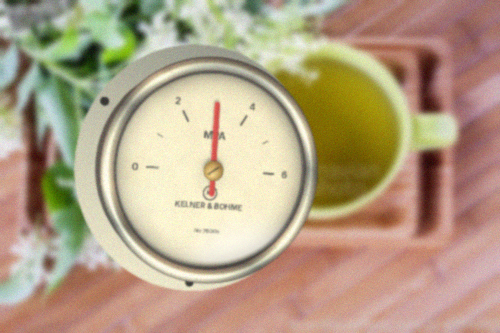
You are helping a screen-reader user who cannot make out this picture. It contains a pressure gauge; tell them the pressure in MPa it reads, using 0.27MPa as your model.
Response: 3MPa
